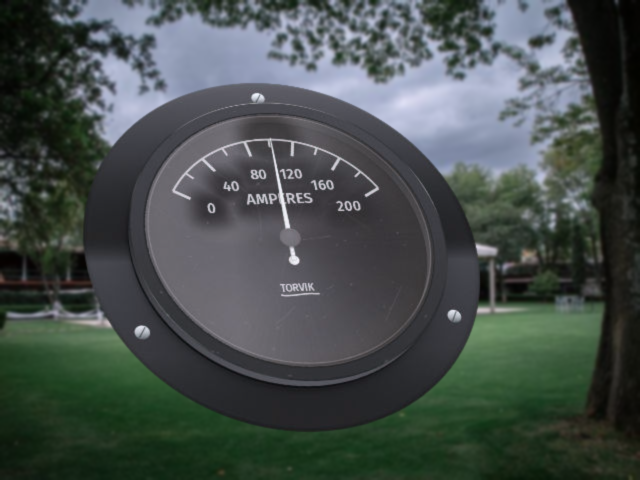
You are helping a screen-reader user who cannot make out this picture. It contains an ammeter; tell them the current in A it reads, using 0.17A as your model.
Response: 100A
